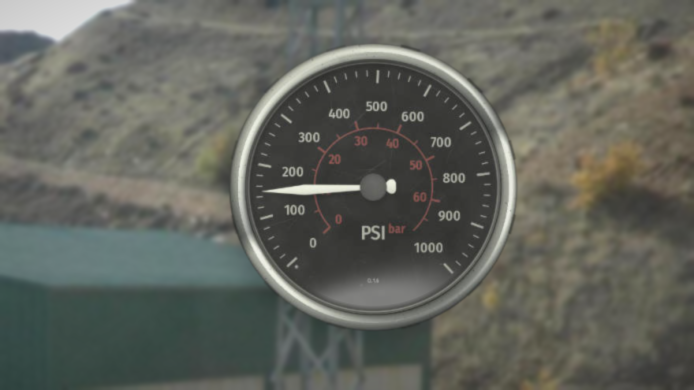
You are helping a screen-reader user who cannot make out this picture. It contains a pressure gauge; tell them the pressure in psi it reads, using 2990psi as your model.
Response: 150psi
